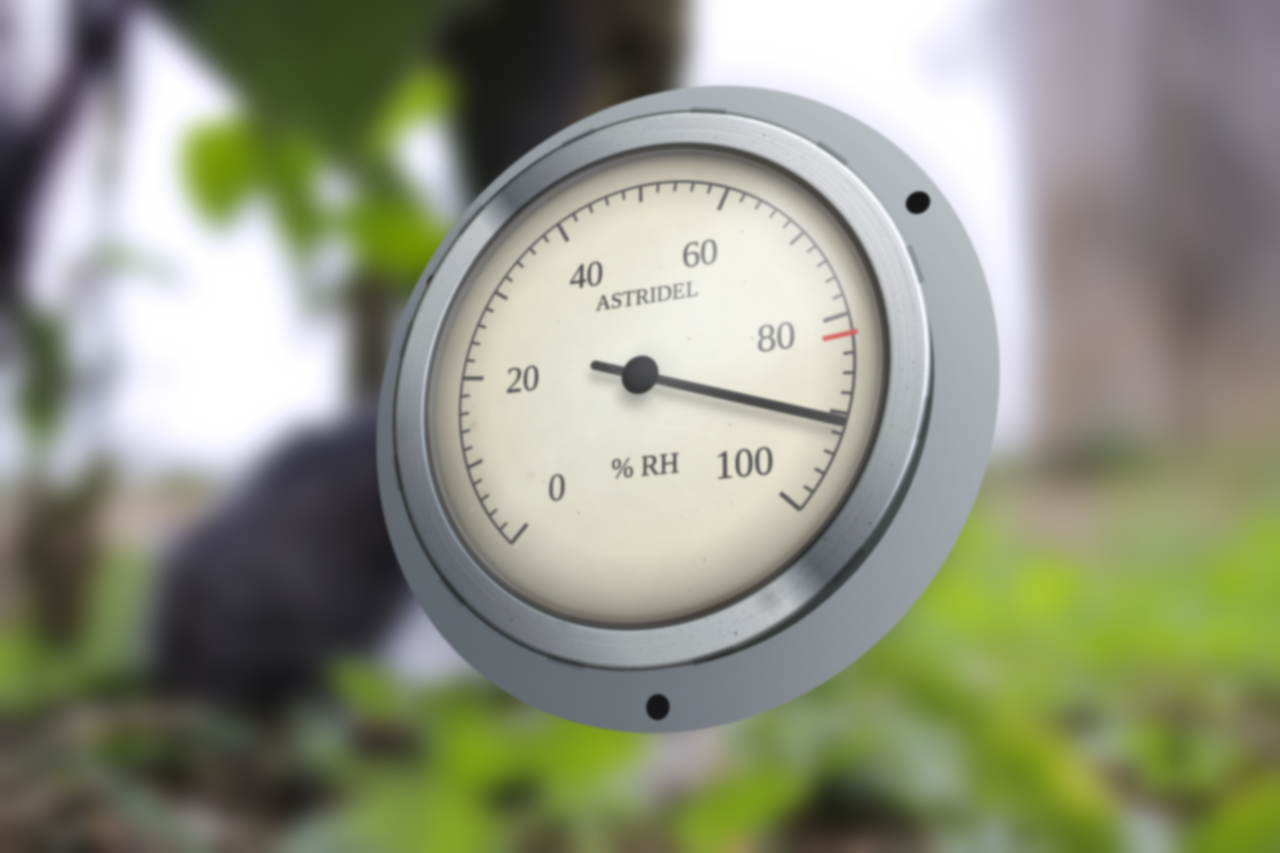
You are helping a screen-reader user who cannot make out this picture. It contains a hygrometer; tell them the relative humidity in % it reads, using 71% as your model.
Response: 91%
